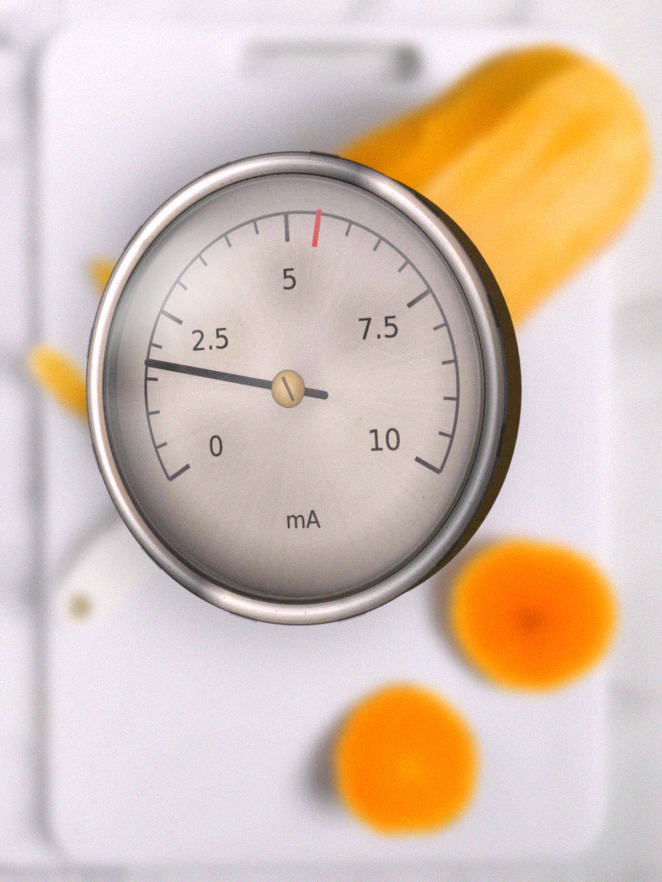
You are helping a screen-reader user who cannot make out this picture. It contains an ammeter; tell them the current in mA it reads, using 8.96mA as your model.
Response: 1.75mA
